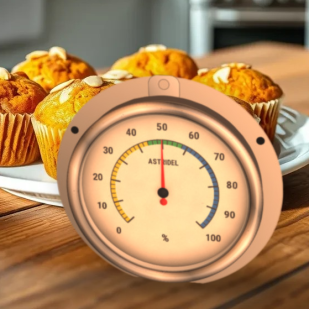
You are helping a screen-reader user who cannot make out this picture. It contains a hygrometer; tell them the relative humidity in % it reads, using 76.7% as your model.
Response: 50%
